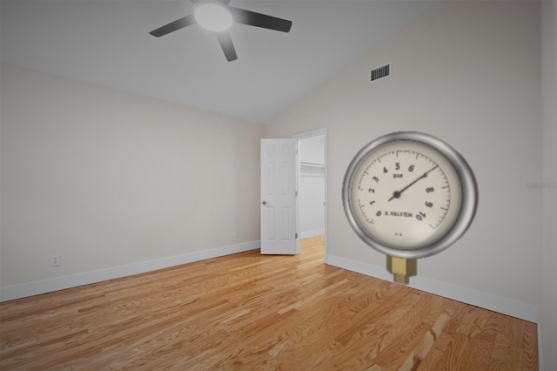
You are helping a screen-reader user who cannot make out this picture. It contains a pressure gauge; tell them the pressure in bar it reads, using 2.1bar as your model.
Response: 7bar
